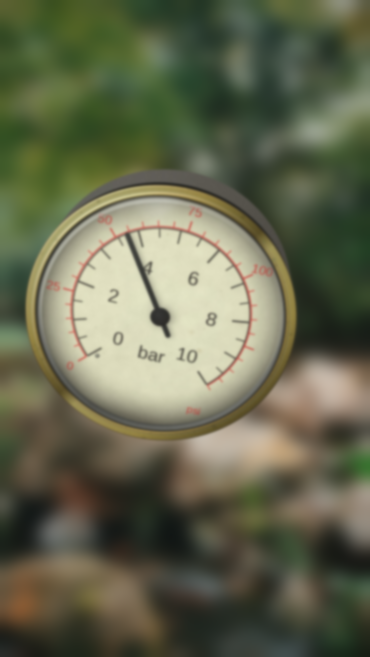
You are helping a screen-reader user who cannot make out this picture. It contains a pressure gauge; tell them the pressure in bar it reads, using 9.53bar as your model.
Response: 3.75bar
